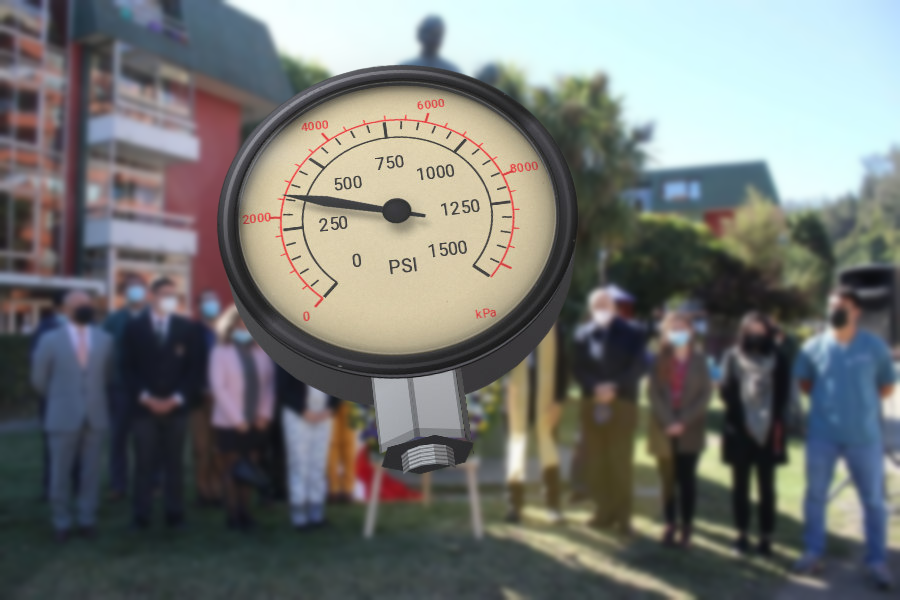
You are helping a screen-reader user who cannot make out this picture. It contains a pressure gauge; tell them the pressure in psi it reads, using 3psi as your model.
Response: 350psi
